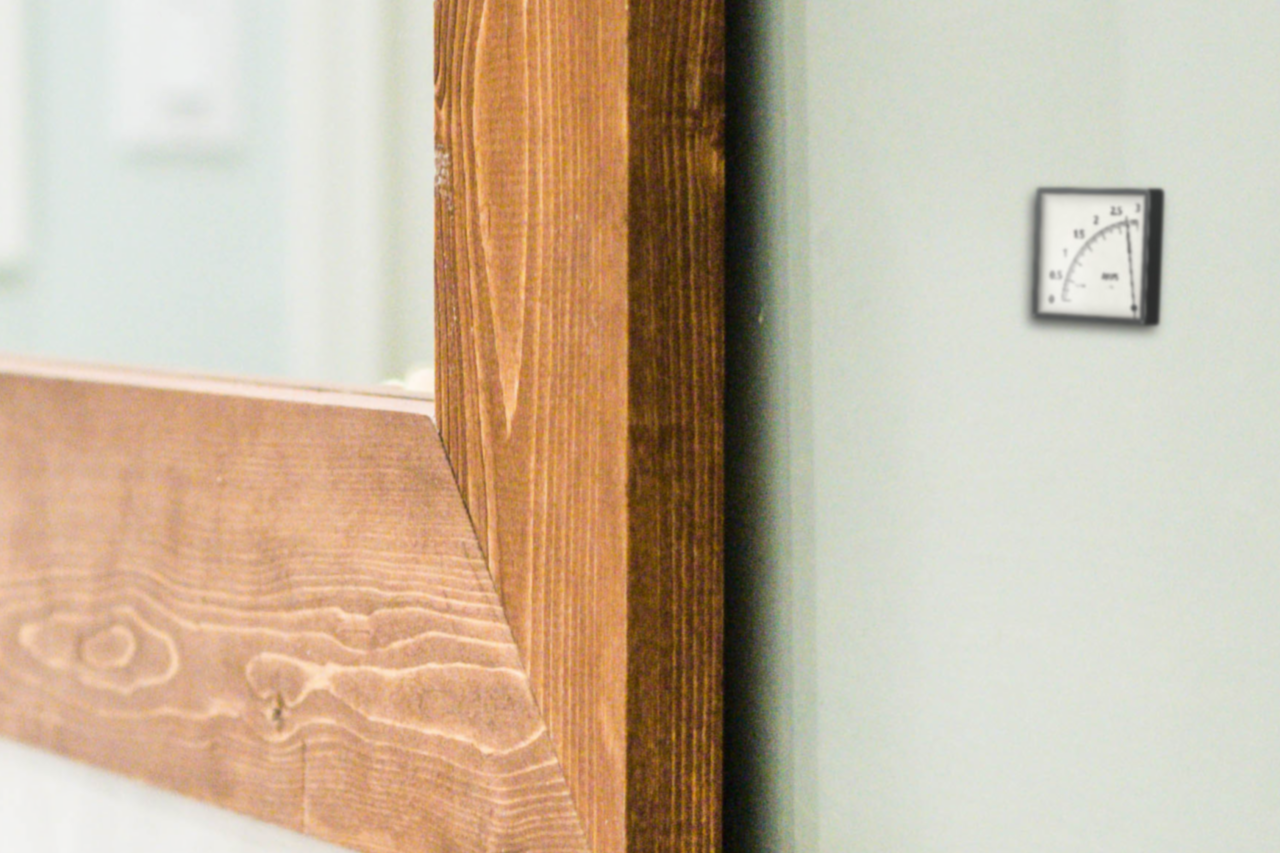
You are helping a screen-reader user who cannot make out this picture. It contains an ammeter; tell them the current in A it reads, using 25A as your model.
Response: 2.75A
